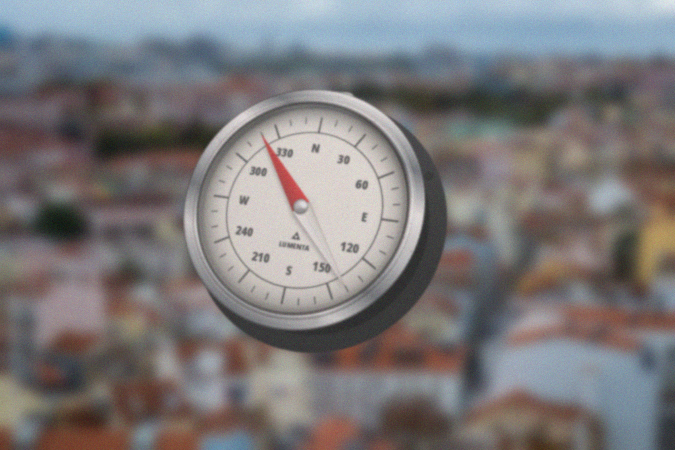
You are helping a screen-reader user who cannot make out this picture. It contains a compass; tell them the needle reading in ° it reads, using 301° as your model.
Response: 320°
